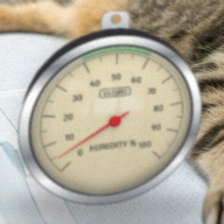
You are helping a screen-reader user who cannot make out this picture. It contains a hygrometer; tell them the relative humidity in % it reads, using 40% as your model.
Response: 5%
